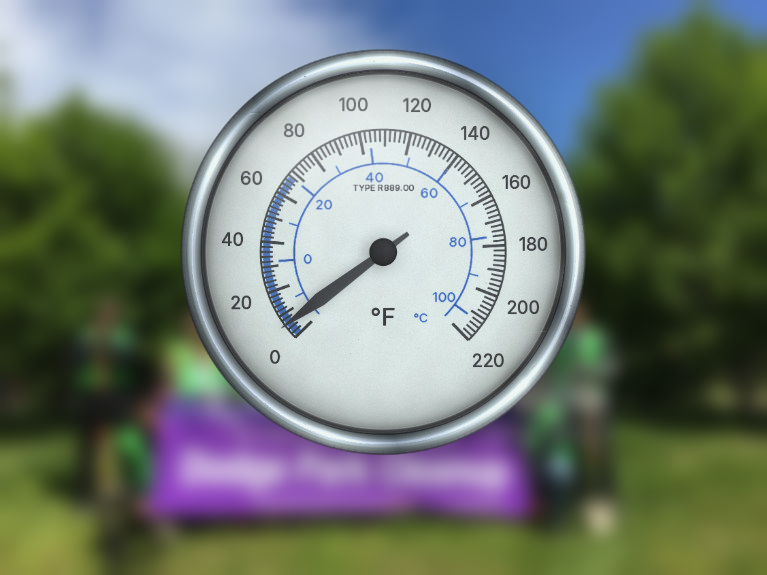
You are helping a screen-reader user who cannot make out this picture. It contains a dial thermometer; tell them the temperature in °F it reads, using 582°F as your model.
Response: 6°F
